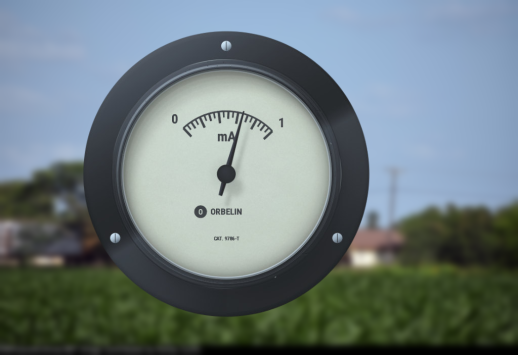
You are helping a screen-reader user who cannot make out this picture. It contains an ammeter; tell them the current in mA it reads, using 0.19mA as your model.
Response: 0.65mA
